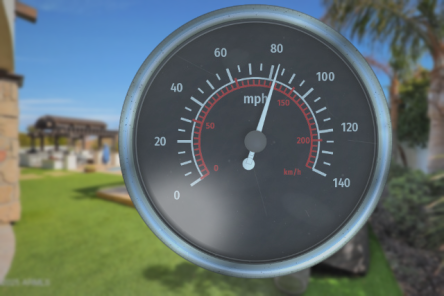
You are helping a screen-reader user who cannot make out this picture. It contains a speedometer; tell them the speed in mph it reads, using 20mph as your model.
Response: 82.5mph
